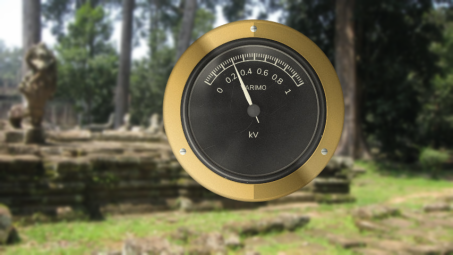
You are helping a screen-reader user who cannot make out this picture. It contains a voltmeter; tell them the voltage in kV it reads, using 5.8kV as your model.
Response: 0.3kV
